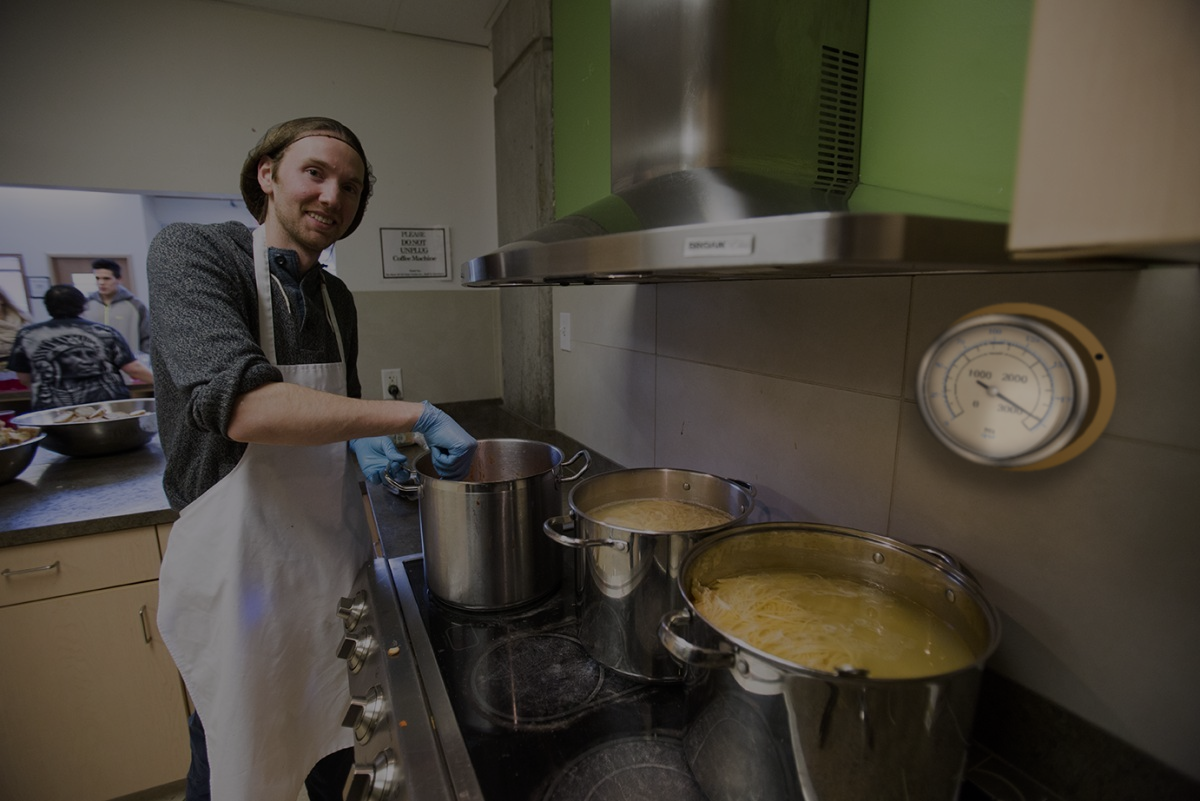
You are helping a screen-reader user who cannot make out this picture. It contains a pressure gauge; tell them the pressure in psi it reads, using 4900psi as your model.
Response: 2800psi
